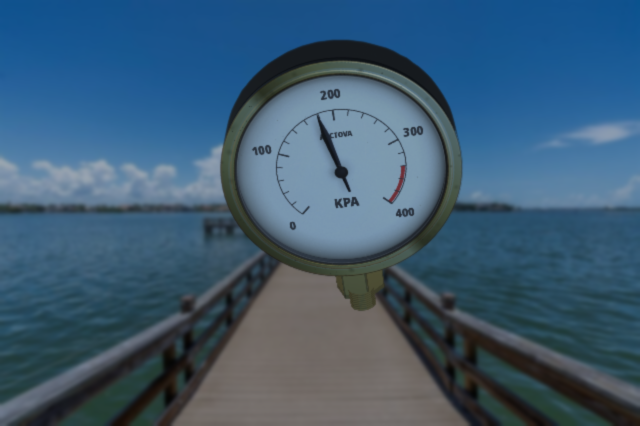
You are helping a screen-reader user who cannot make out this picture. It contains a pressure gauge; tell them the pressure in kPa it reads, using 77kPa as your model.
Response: 180kPa
